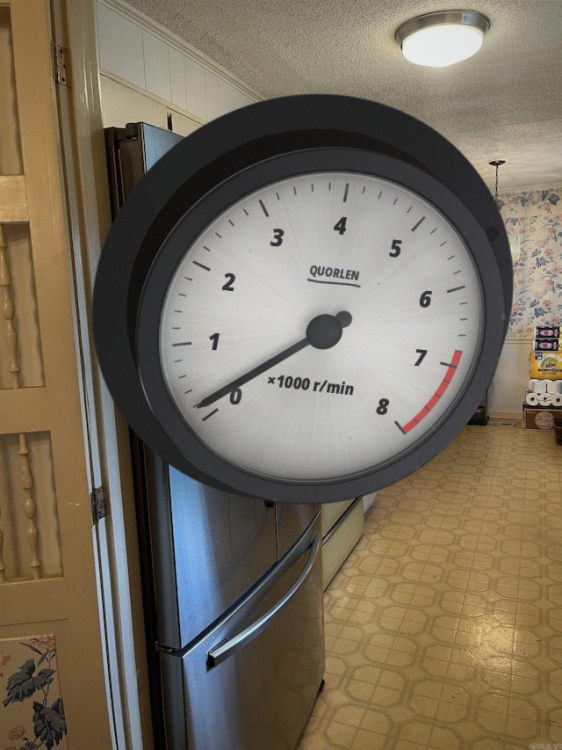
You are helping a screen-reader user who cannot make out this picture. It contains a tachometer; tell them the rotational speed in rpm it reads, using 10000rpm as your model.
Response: 200rpm
